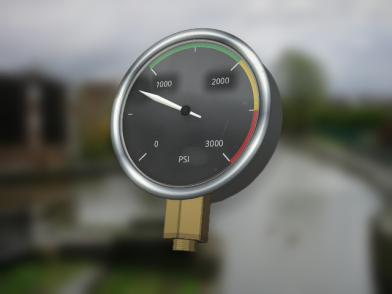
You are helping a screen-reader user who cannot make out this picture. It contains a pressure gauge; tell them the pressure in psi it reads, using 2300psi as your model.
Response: 750psi
